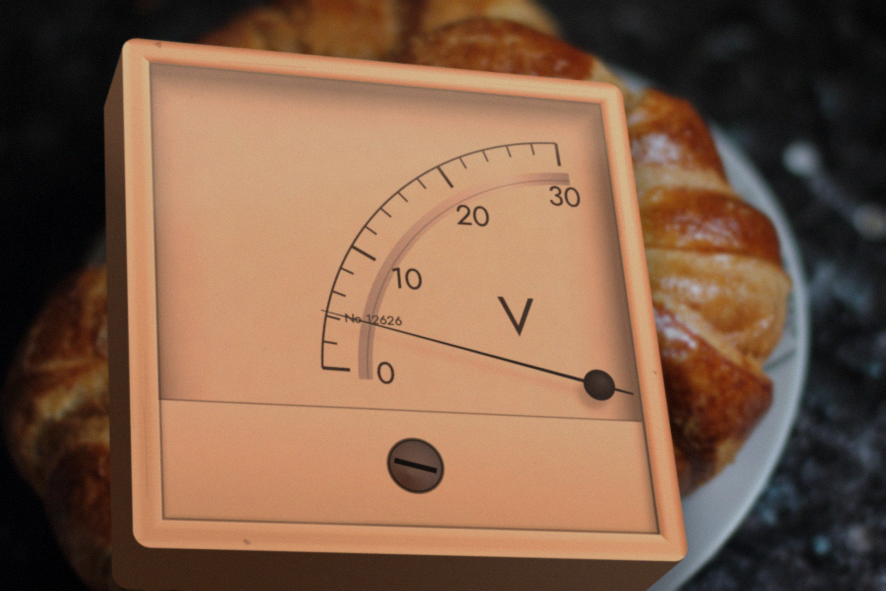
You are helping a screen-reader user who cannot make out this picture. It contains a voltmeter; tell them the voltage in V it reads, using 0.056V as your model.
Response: 4V
